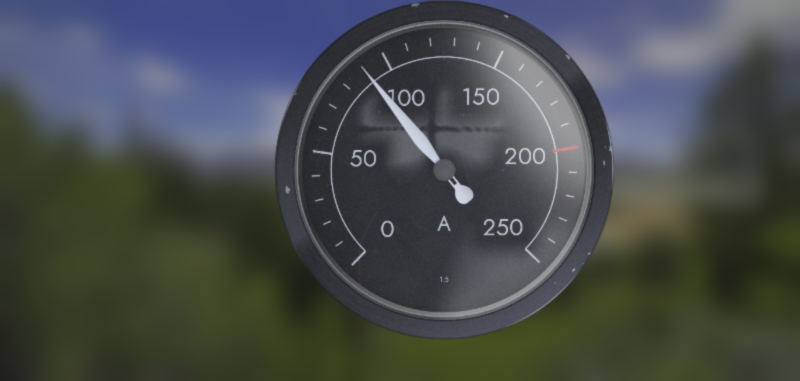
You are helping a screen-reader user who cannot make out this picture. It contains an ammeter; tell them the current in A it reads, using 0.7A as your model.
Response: 90A
